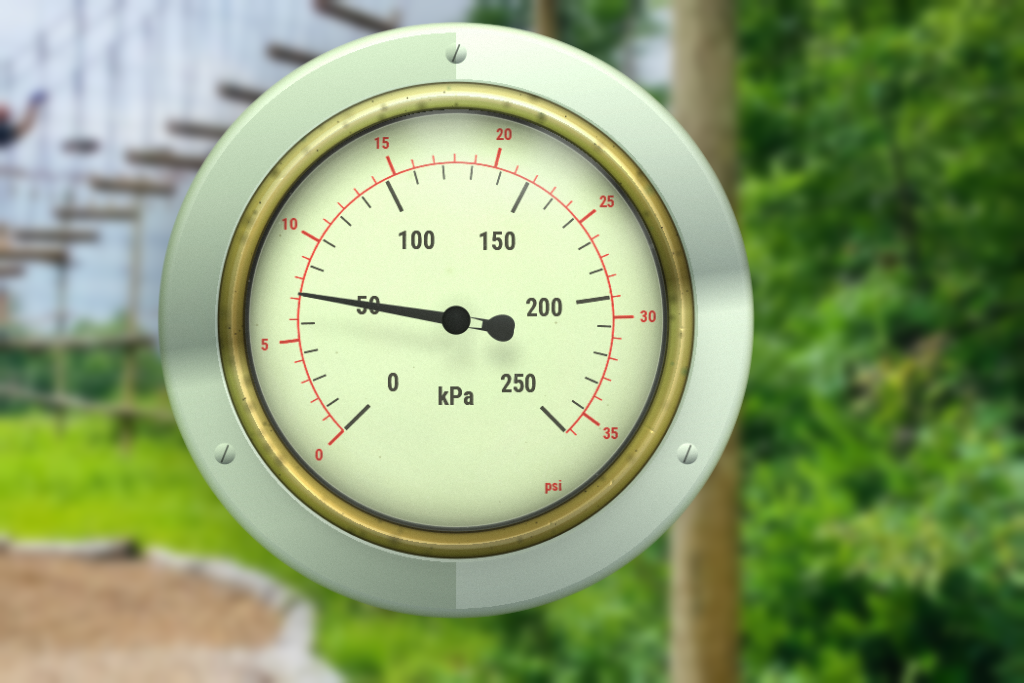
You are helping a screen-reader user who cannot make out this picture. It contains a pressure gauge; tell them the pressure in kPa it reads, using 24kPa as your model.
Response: 50kPa
